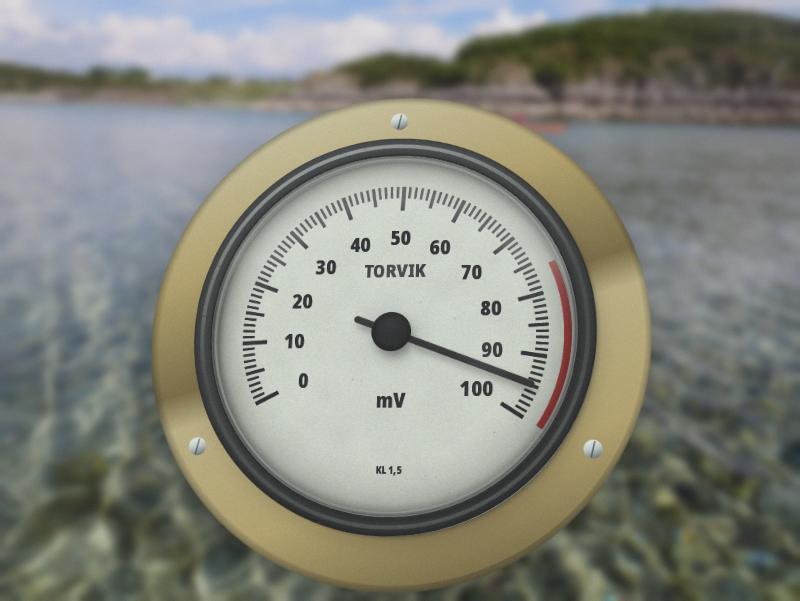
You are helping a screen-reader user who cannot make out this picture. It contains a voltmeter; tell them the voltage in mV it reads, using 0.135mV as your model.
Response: 95mV
